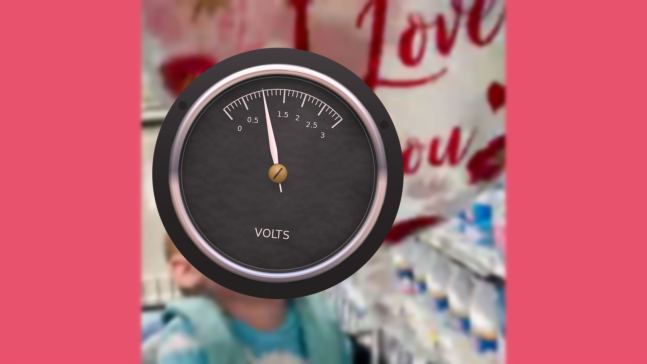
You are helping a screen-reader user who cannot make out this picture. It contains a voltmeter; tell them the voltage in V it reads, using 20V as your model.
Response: 1V
